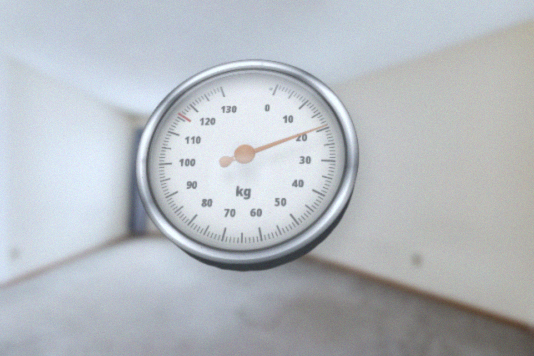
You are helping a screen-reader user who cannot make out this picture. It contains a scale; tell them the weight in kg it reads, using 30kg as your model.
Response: 20kg
